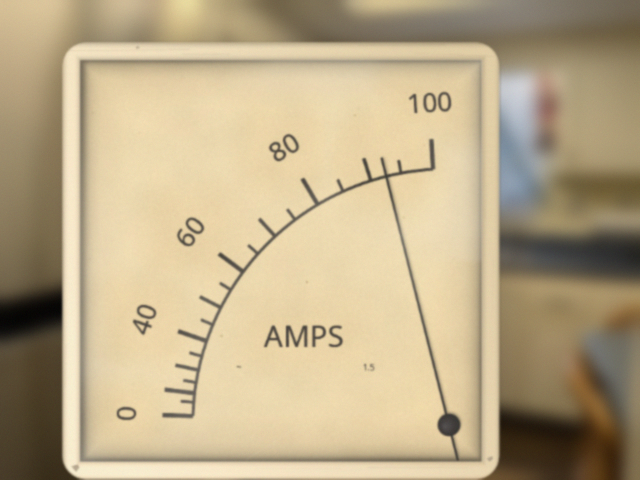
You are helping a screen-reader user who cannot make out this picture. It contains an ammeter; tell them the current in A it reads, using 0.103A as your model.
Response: 92.5A
